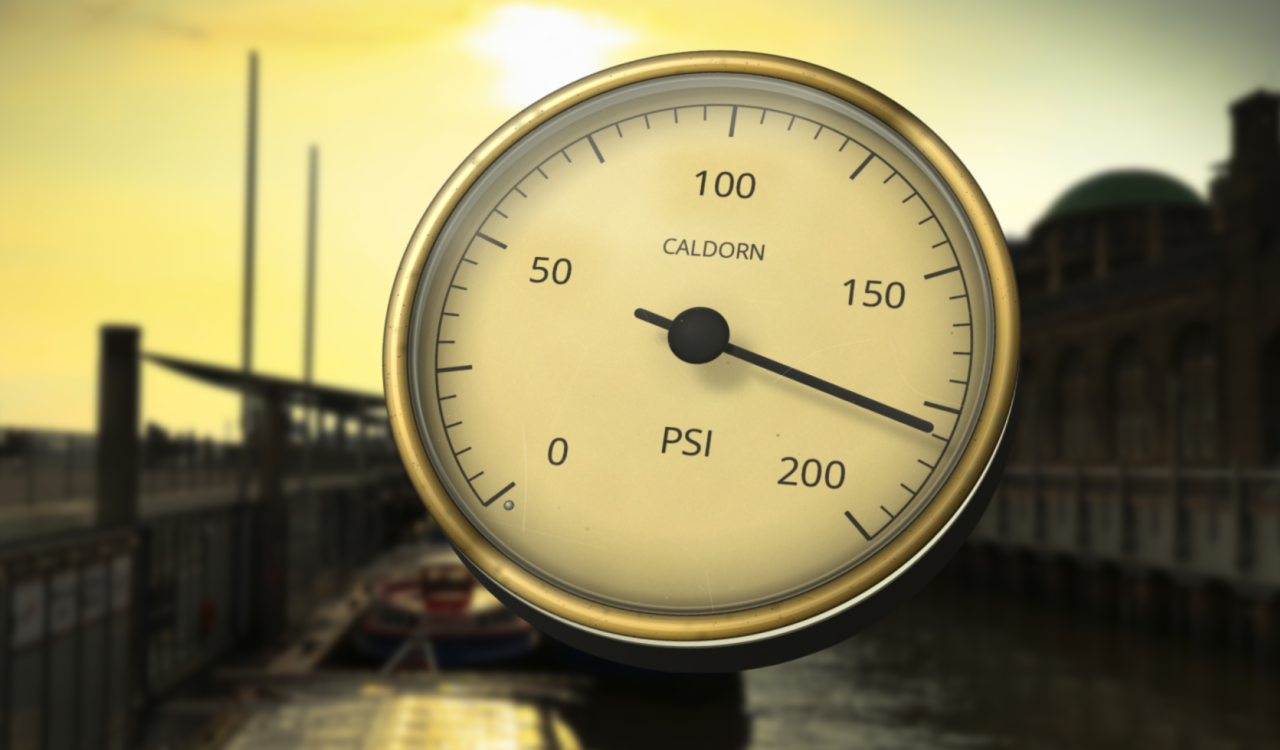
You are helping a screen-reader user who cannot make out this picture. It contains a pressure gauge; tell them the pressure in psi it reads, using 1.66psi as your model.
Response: 180psi
